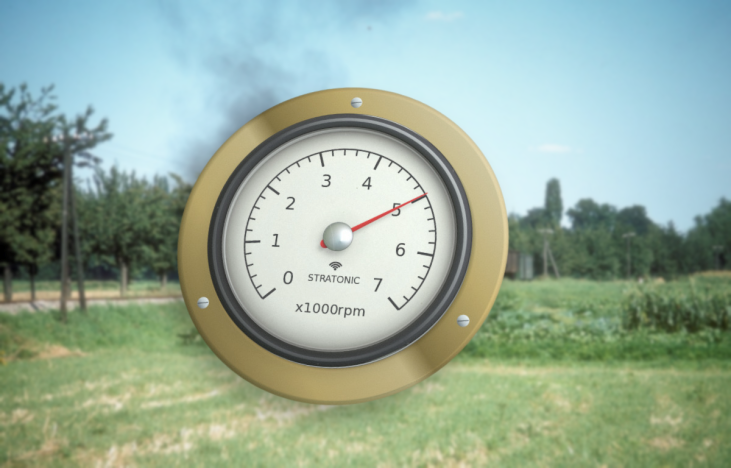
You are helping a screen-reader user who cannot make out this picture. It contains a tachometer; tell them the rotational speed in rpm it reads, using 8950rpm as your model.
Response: 5000rpm
